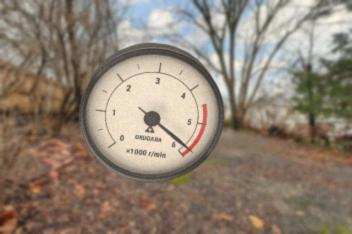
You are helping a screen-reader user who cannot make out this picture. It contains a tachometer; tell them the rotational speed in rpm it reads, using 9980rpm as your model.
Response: 5750rpm
